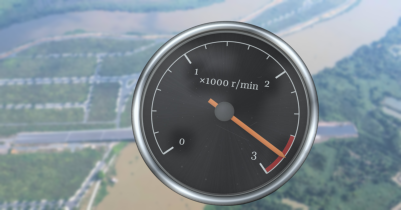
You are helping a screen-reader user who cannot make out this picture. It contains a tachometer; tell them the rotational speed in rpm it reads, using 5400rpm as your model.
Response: 2800rpm
